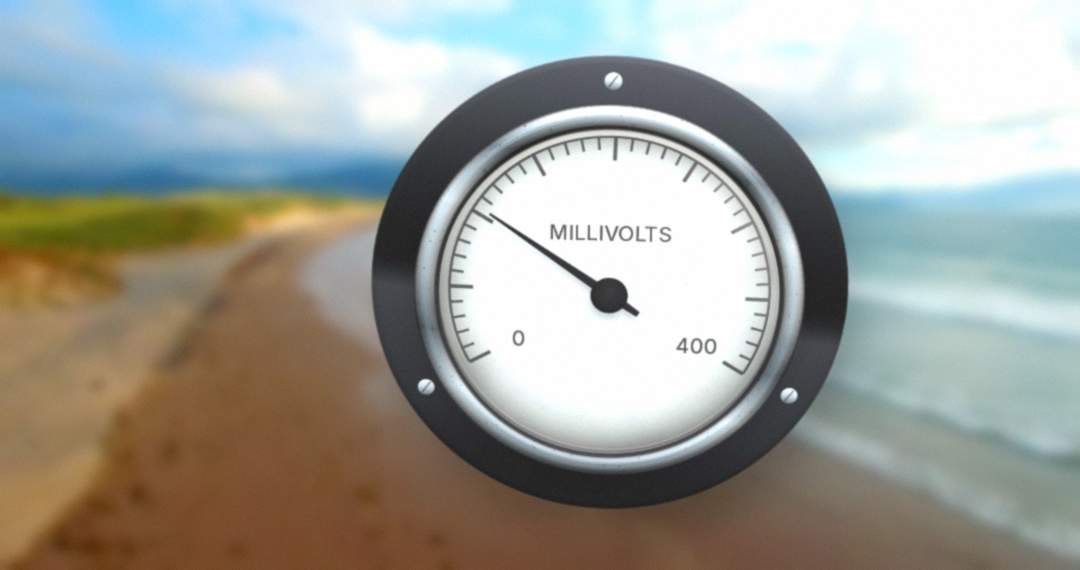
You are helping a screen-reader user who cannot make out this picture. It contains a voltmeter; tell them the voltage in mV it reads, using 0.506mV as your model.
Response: 105mV
